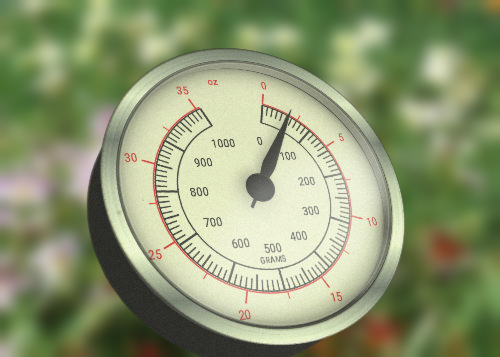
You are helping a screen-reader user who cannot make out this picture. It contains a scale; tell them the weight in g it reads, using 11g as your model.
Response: 50g
